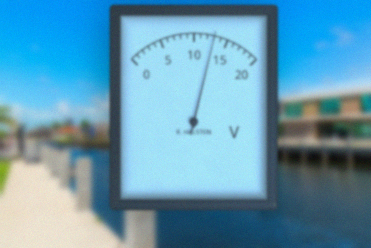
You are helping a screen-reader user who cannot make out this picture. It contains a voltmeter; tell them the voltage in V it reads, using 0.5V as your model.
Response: 13V
